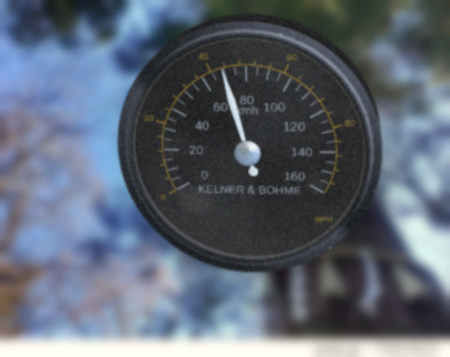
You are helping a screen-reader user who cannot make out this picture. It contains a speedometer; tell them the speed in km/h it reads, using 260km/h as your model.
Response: 70km/h
